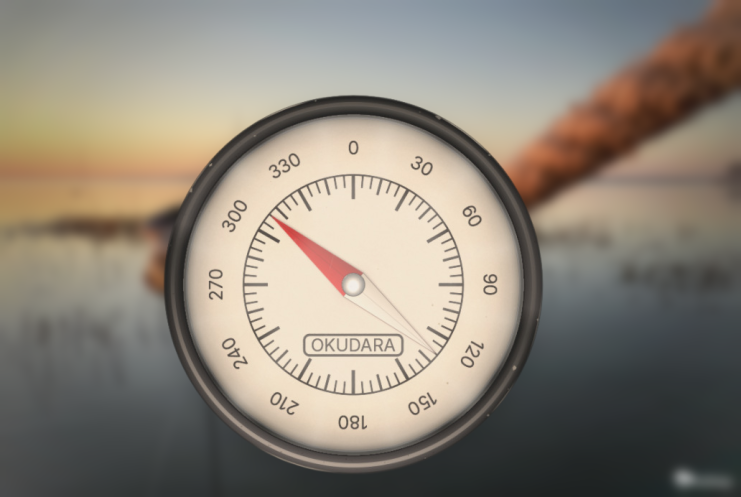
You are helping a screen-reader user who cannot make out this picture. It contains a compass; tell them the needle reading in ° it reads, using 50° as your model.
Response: 310°
